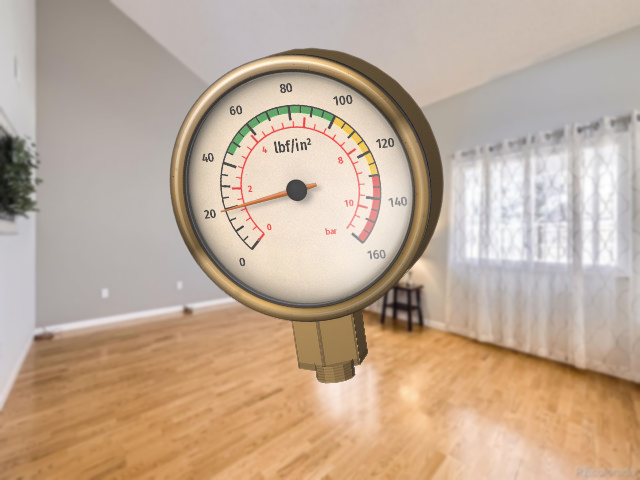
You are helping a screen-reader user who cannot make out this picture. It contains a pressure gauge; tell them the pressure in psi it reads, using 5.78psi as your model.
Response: 20psi
